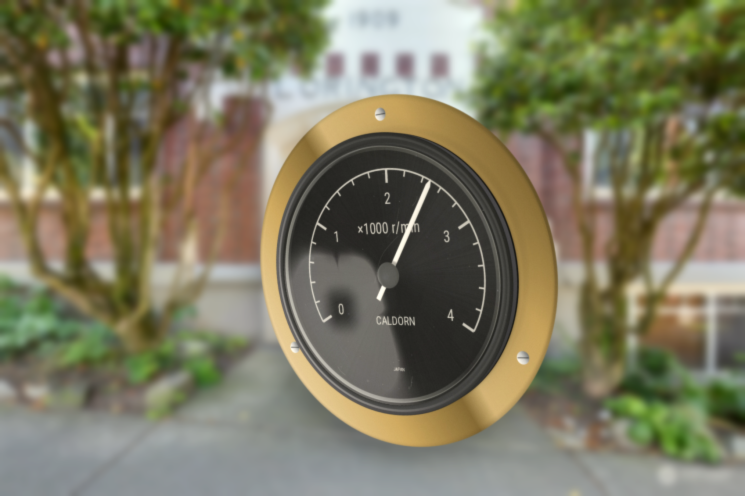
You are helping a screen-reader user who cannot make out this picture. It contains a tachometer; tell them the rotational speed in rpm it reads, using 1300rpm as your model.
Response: 2500rpm
